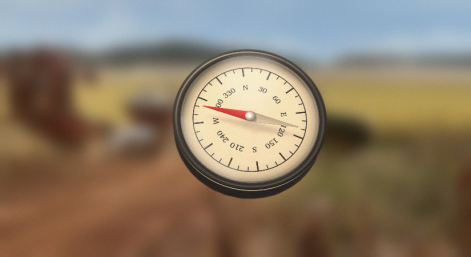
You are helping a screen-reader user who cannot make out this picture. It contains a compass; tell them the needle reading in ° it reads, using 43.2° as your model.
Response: 290°
